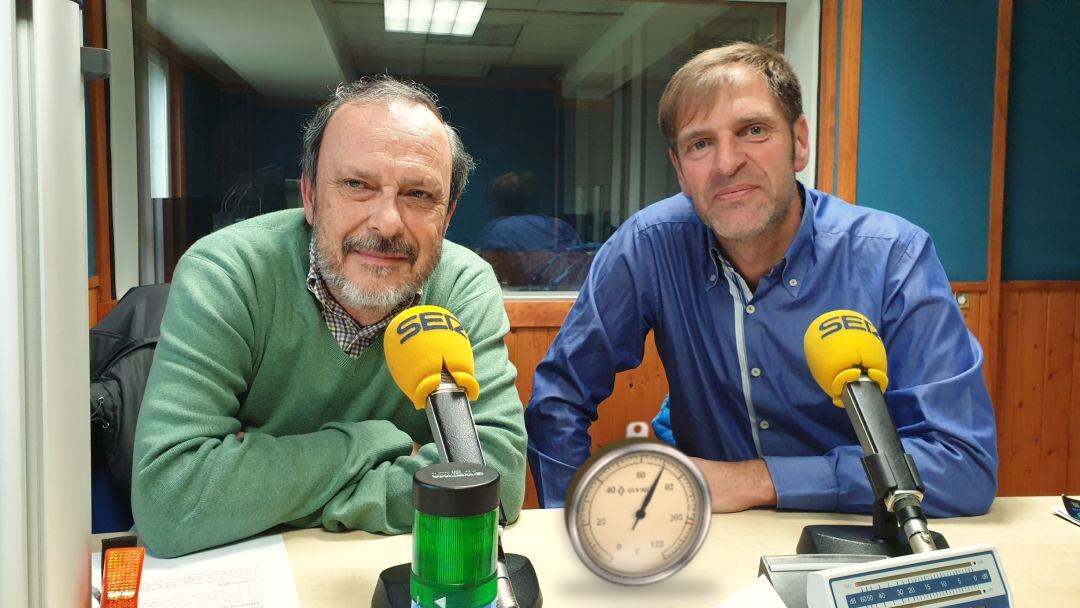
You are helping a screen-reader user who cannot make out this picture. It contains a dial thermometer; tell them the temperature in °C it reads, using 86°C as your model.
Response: 70°C
